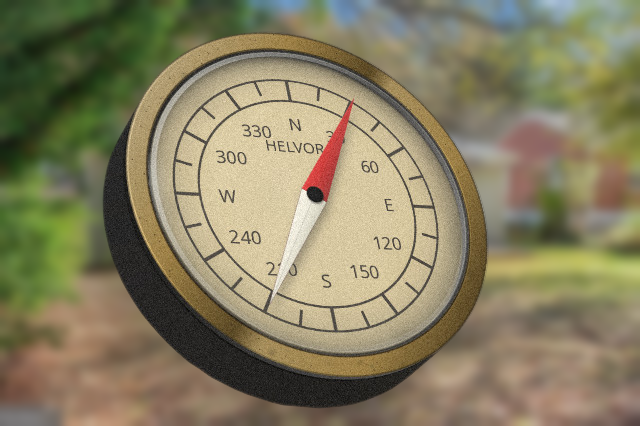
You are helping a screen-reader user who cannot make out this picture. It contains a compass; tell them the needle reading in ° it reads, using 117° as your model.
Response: 30°
